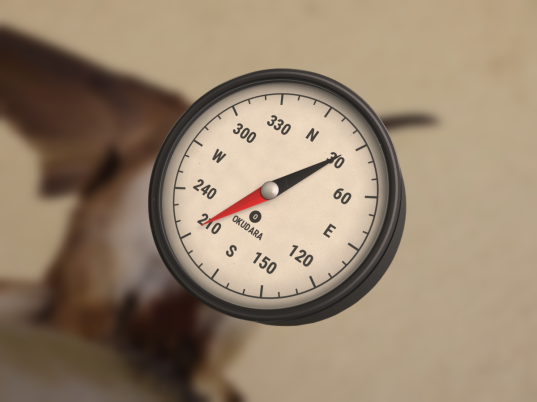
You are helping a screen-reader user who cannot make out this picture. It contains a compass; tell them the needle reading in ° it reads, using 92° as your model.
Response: 210°
